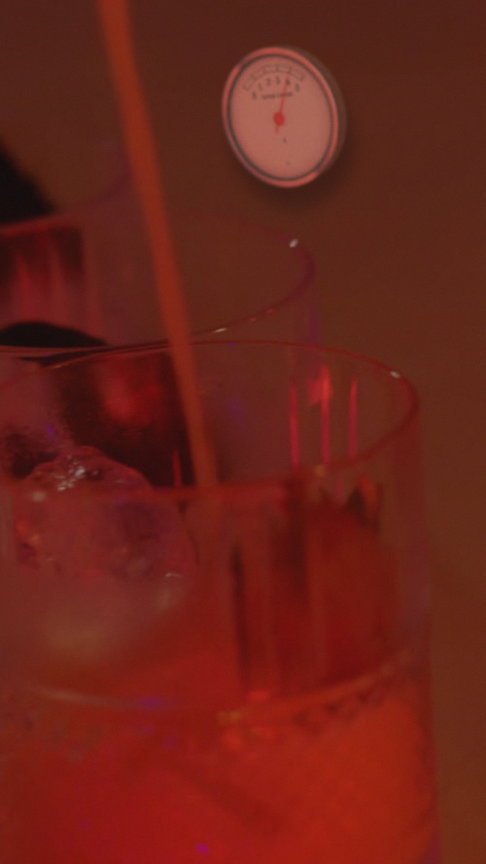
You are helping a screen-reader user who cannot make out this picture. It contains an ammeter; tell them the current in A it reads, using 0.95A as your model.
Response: 4A
